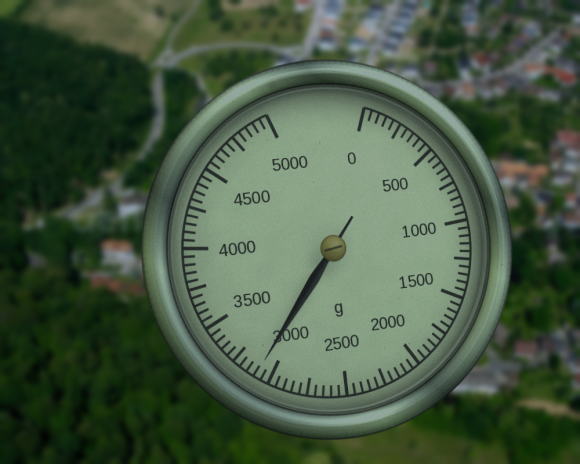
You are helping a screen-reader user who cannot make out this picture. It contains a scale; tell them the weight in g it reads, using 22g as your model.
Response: 3100g
